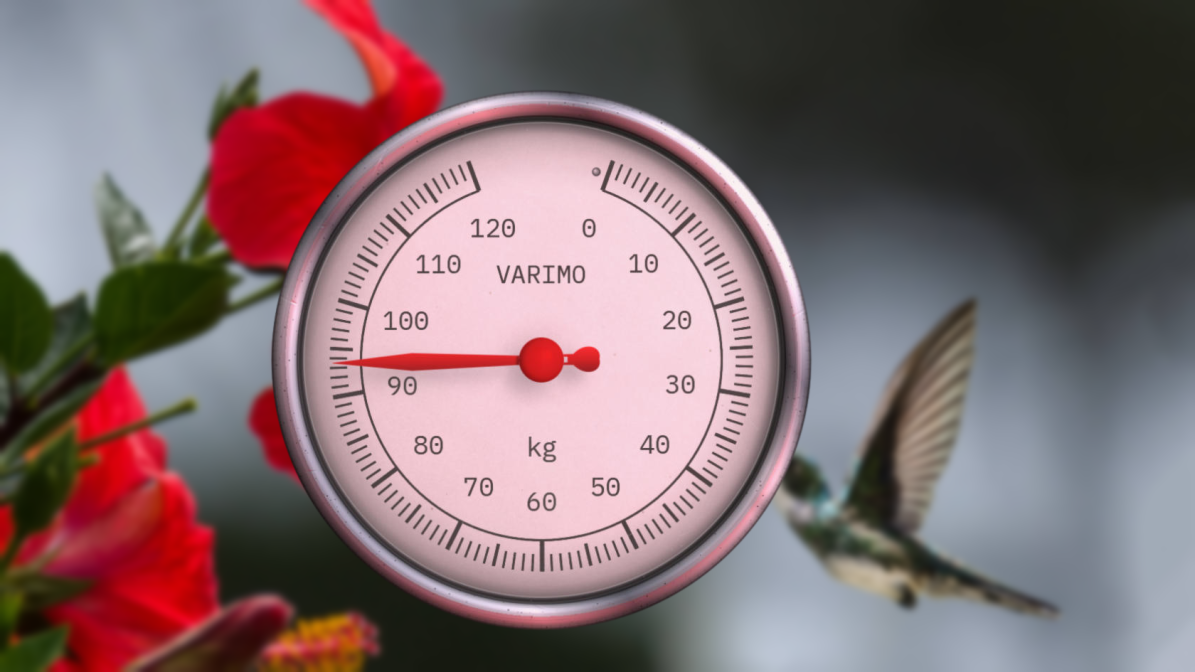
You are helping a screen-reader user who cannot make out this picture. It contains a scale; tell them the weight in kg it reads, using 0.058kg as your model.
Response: 93.5kg
